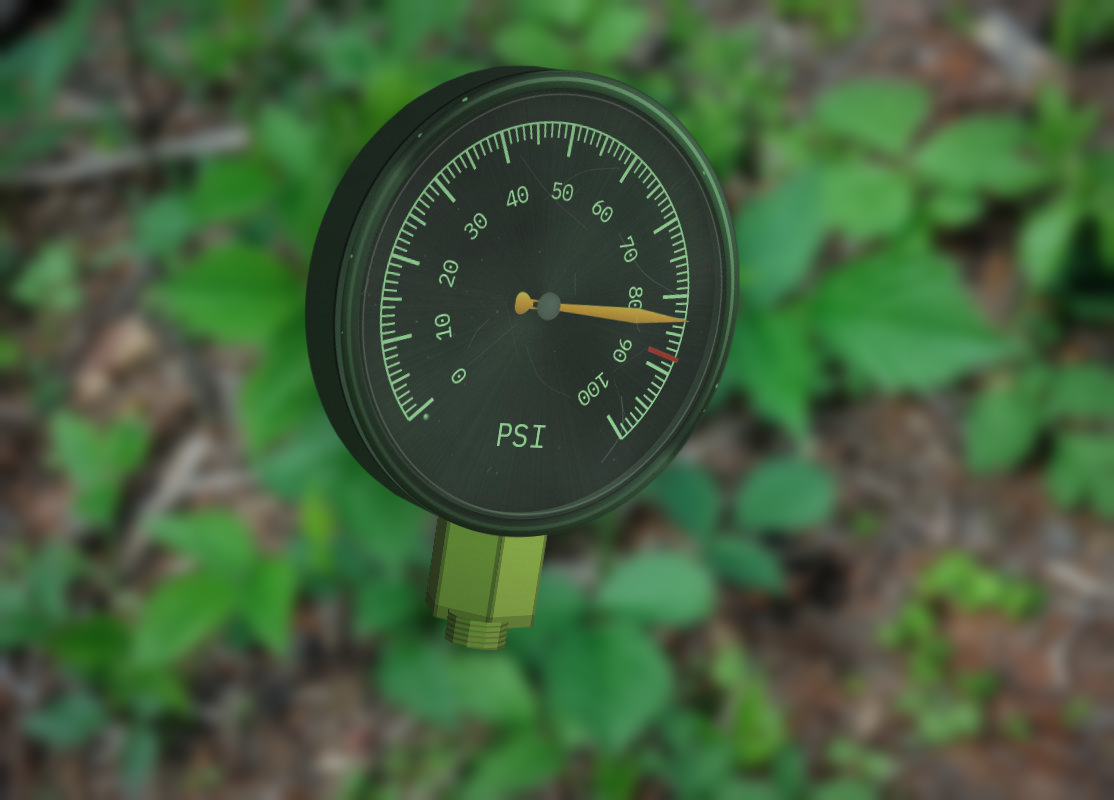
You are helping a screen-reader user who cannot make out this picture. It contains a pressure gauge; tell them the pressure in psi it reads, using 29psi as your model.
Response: 83psi
